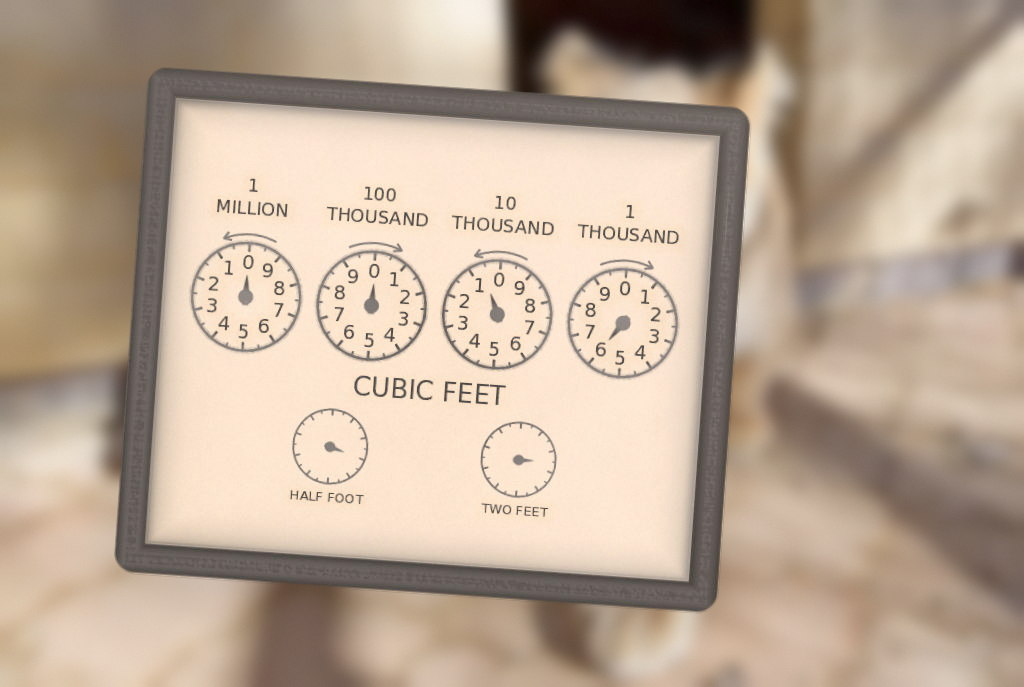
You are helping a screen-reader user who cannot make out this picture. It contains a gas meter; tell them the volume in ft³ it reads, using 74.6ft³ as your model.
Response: 600ft³
